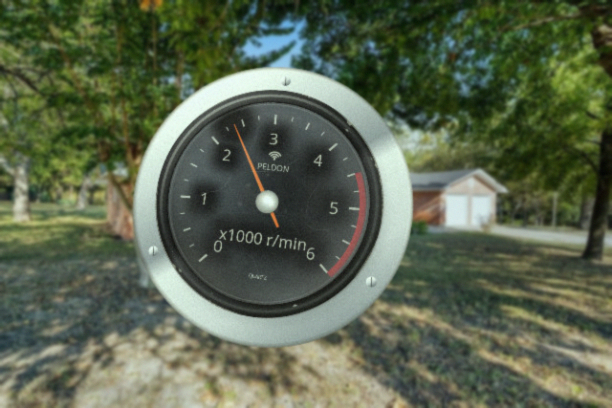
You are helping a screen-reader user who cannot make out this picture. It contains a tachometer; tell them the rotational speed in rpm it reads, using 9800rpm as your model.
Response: 2375rpm
